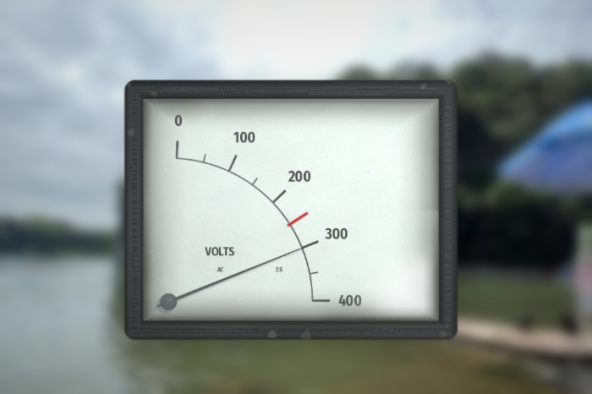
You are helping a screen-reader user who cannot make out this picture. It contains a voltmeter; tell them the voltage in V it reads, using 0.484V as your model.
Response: 300V
